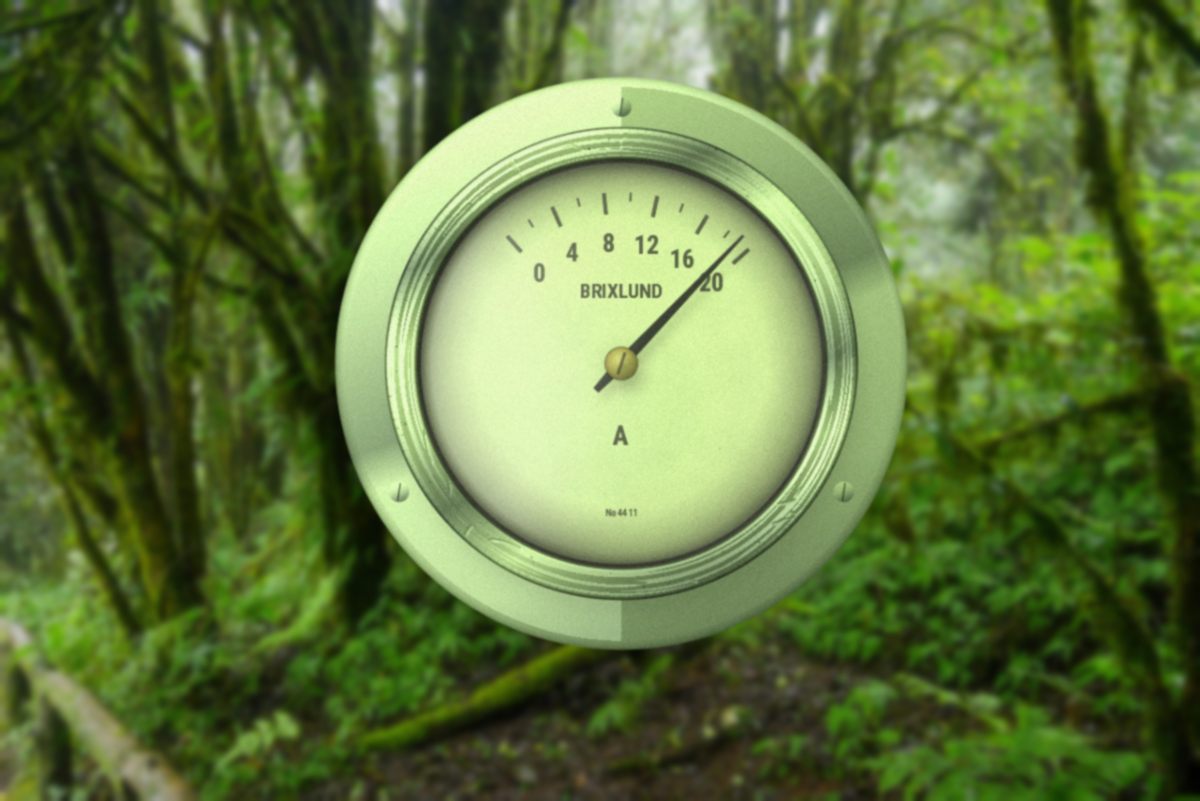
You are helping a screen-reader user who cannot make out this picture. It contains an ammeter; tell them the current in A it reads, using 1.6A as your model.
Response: 19A
